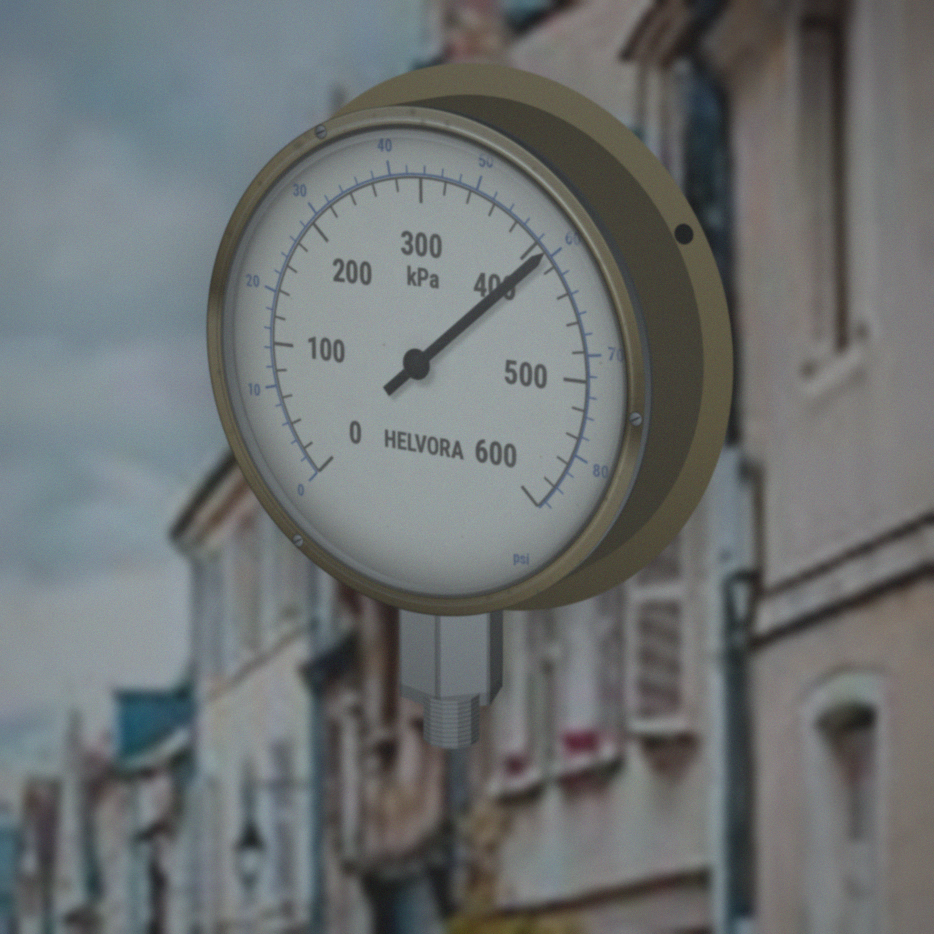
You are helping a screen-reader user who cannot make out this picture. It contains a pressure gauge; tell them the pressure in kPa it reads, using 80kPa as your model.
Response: 410kPa
